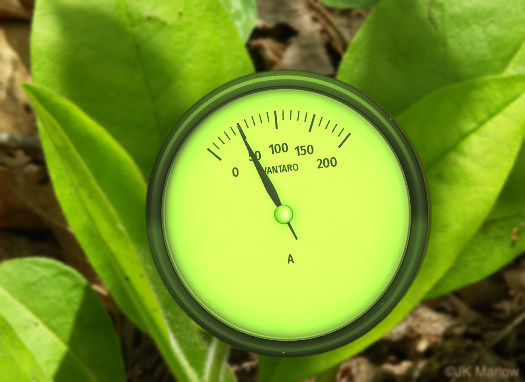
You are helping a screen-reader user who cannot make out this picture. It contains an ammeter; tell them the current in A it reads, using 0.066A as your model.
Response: 50A
